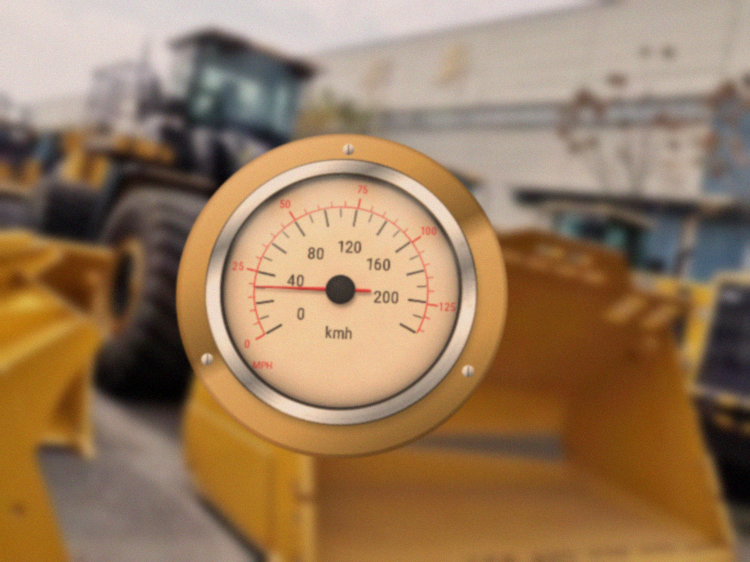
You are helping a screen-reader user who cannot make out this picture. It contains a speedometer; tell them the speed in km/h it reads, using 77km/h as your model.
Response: 30km/h
